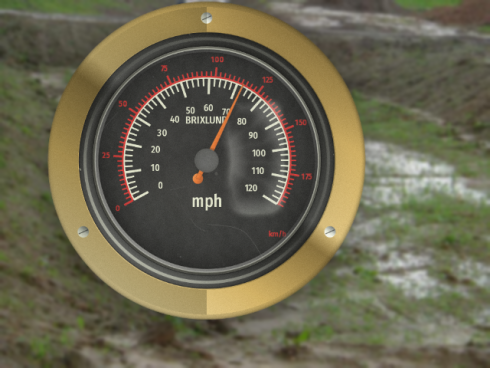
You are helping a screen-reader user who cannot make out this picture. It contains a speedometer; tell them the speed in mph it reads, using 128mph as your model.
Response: 72mph
